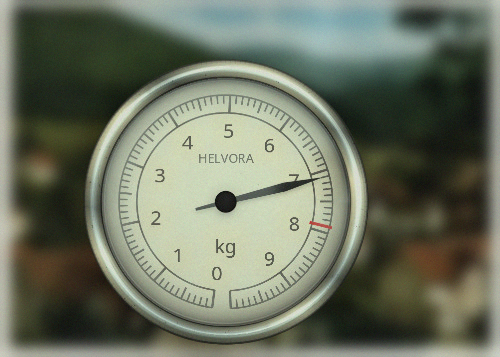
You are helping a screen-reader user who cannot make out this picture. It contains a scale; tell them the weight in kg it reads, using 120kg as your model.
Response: 7.1kg
